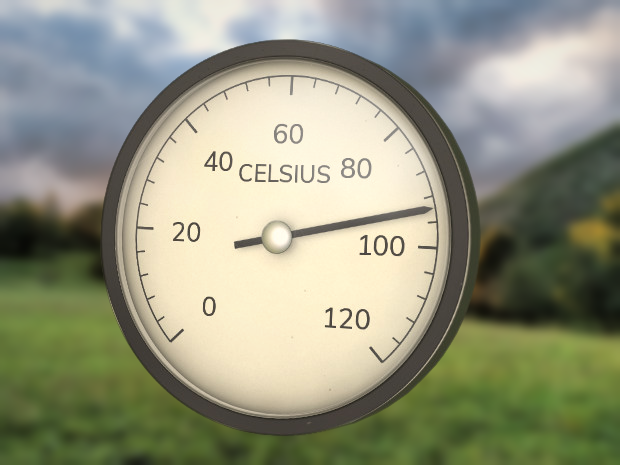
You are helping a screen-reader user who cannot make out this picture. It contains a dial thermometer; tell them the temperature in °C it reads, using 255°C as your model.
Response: 94°C
